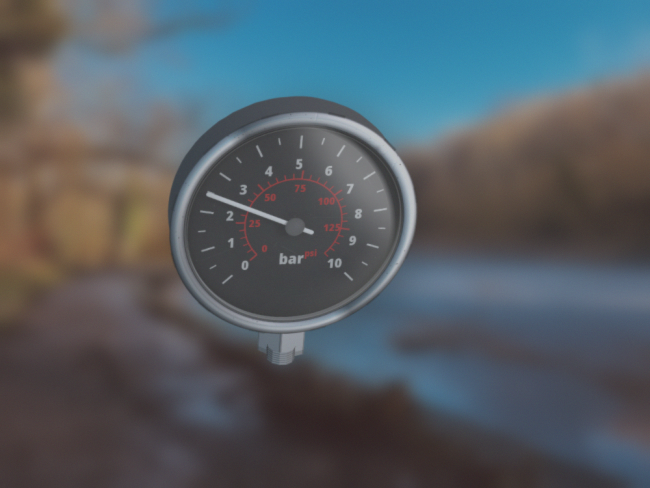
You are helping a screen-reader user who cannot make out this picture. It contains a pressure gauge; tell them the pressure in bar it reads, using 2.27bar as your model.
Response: 2.5bar
